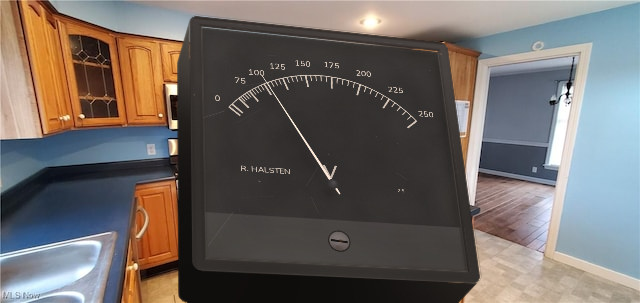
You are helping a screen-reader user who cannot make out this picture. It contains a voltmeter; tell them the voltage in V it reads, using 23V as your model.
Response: 100V
